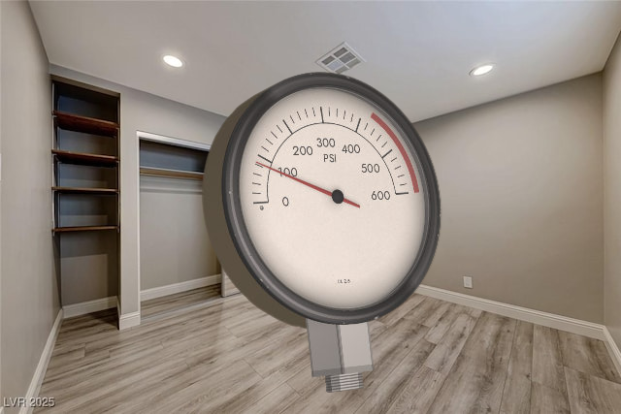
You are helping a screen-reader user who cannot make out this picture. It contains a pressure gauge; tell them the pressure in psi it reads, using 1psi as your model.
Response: 80psi
